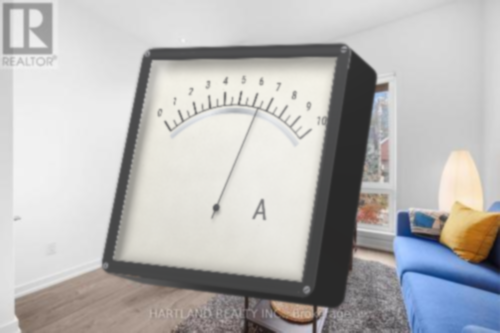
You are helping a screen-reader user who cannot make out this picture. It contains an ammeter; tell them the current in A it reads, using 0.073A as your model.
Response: 6.5A
